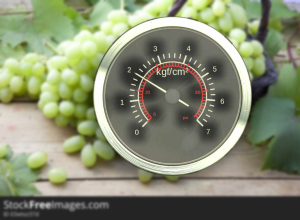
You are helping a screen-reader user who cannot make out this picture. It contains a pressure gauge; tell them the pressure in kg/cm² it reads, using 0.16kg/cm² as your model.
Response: 2kg/cm²
